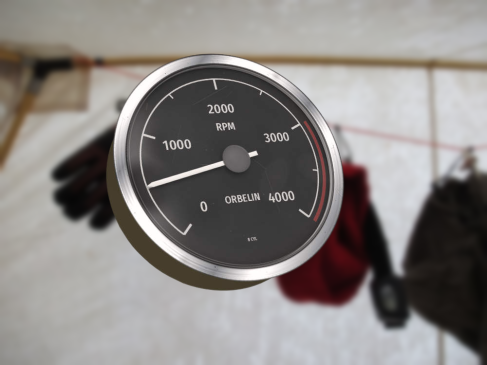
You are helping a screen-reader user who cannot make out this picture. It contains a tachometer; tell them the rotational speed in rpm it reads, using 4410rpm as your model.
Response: 500rpm
